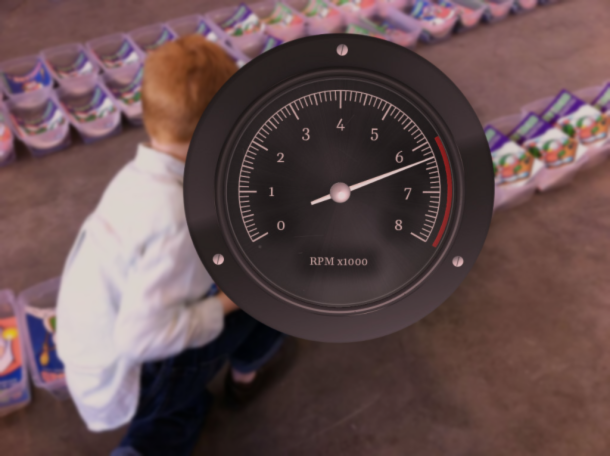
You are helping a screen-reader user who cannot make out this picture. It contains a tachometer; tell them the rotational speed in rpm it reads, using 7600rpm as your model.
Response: 6300rpm
